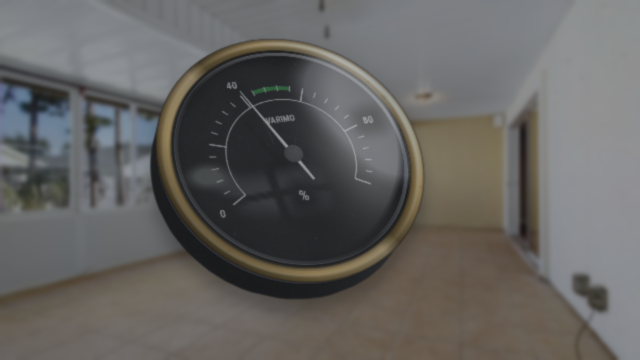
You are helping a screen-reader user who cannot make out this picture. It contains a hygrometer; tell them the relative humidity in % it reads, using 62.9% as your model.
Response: 40%
